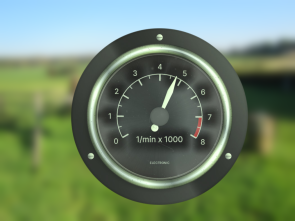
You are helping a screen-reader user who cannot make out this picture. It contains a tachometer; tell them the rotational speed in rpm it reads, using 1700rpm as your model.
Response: 4750rpm
